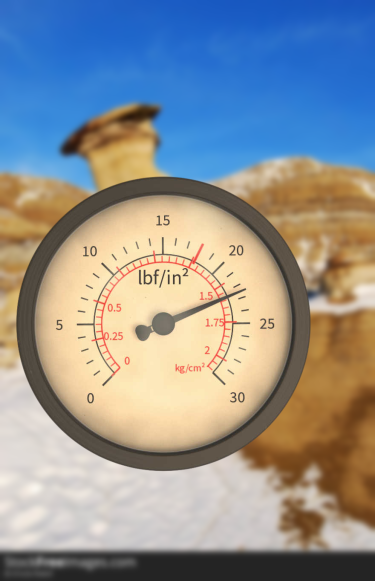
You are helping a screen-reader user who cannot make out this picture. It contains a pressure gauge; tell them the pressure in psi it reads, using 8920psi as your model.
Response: 22.5psi
